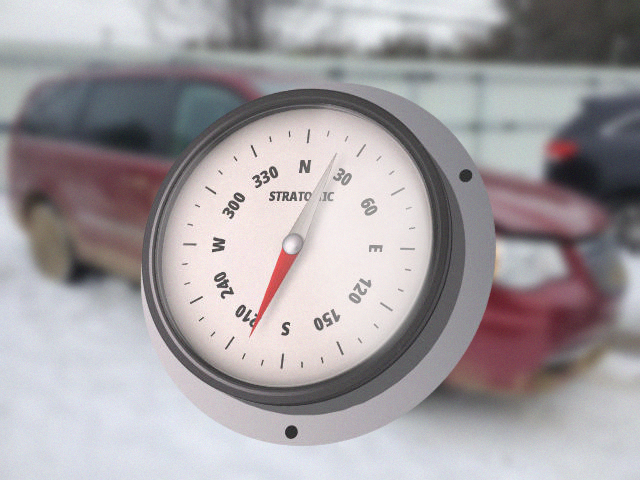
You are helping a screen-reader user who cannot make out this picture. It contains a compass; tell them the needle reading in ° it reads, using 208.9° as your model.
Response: 200°
